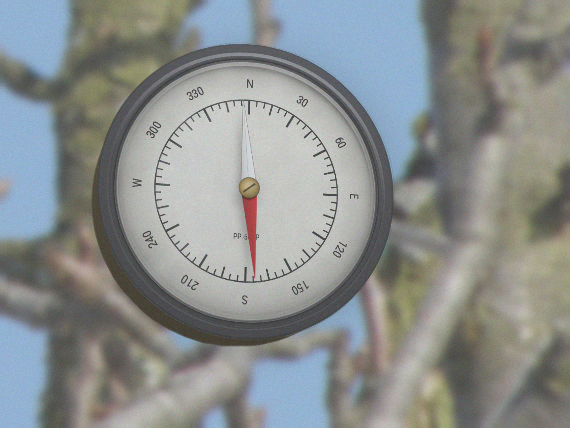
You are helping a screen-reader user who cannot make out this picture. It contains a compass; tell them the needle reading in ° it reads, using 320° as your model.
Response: 175°
